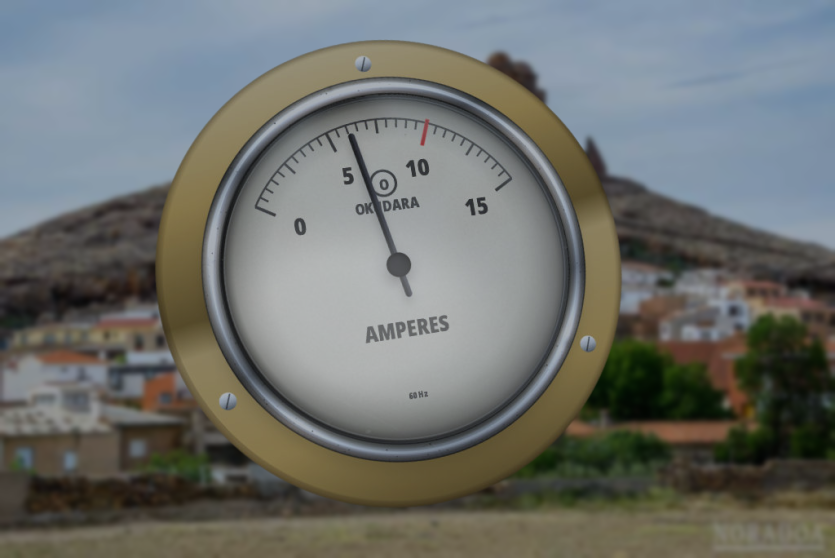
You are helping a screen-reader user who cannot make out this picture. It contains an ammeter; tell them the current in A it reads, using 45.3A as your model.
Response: 6A
